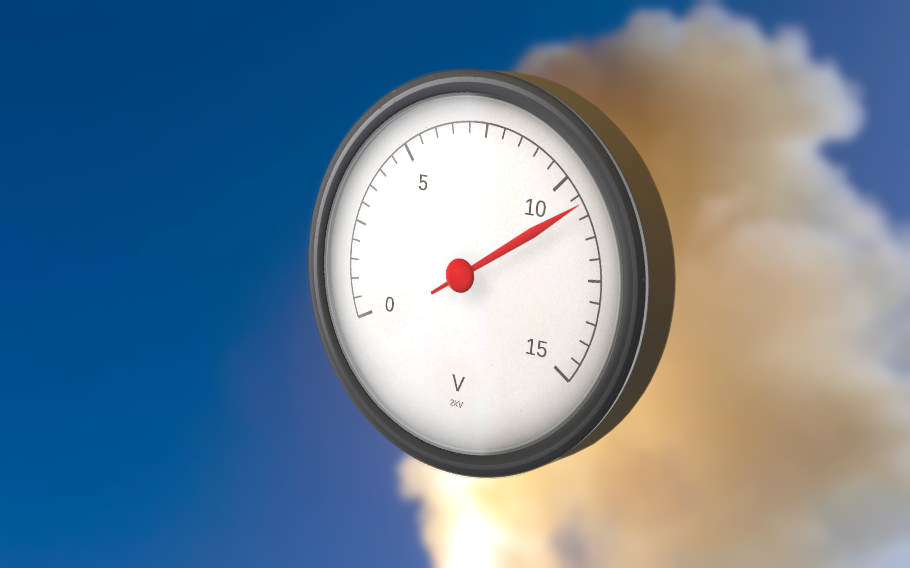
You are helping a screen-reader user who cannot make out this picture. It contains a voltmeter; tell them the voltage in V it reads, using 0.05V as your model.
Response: 10.75V
